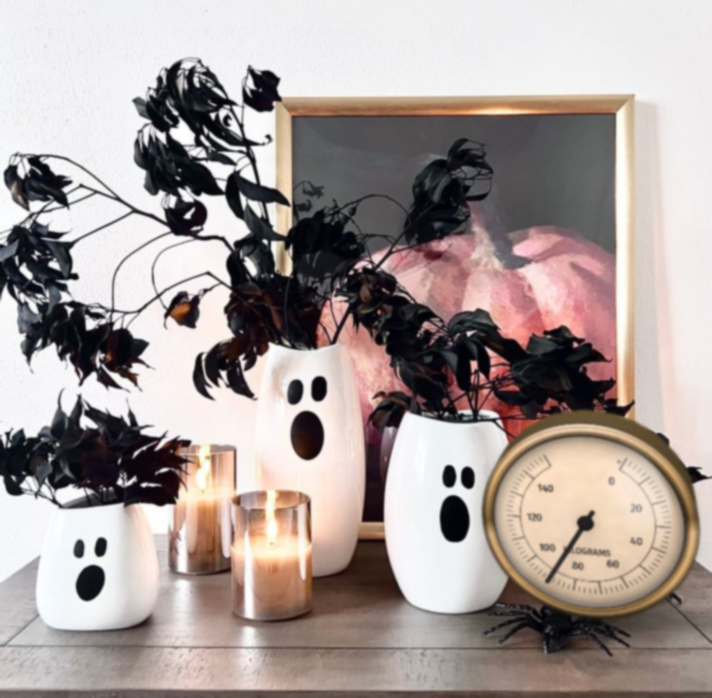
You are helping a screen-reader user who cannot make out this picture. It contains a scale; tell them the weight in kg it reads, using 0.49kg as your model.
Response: 90kg
